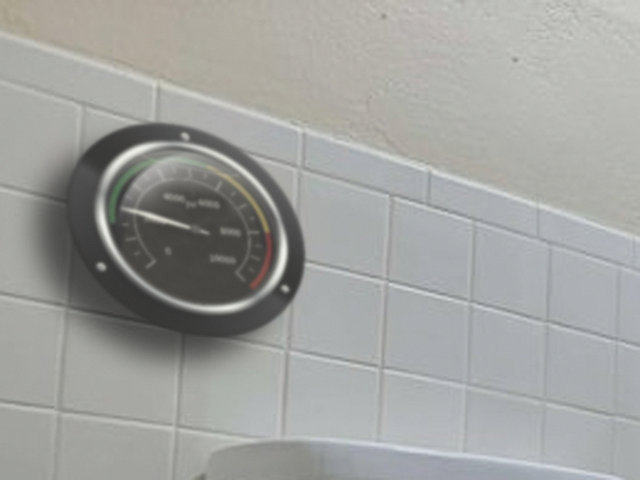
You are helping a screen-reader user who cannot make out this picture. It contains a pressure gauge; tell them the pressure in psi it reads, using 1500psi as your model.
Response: 2000psi
